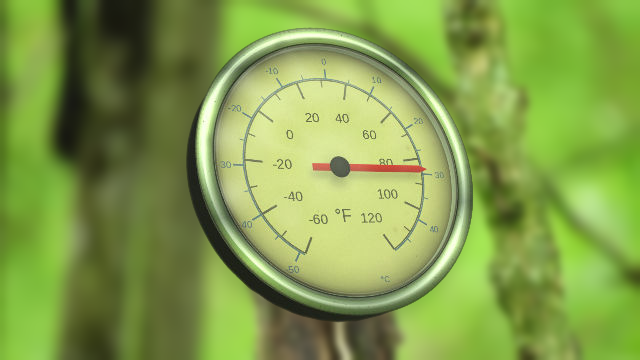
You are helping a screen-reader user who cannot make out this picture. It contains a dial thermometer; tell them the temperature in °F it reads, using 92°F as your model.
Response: 85°F
